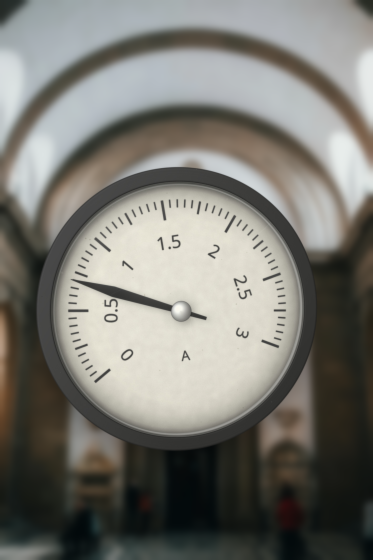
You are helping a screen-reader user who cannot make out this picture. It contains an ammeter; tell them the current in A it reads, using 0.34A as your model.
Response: 0.7A
